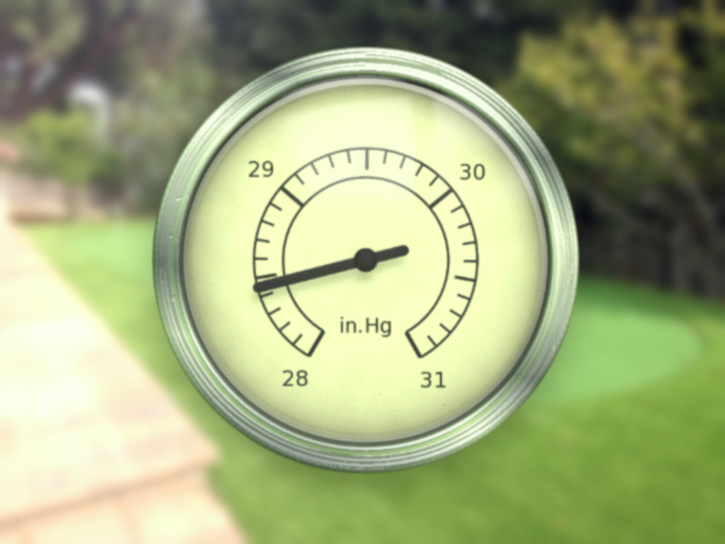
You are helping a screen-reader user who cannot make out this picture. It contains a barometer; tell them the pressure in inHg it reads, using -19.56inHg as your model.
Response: 28.45inHg
